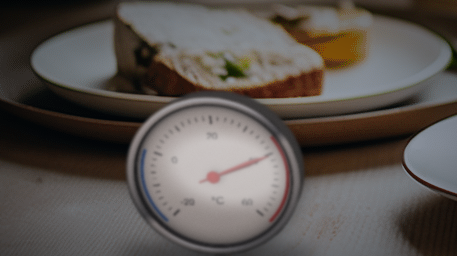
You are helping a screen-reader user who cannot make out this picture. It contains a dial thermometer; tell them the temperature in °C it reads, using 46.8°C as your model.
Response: 40°C
